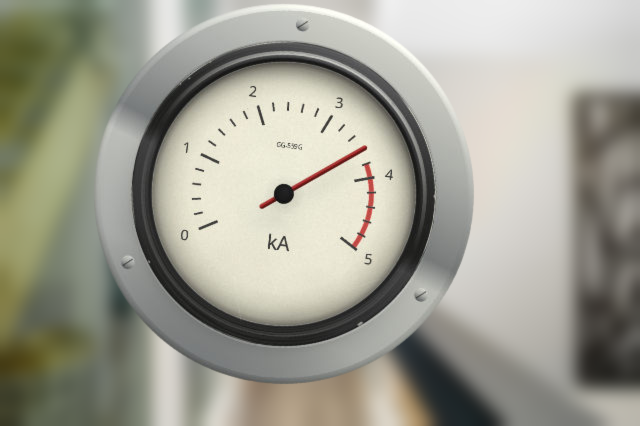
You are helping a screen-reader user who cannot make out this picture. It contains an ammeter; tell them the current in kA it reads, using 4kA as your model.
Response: 3.6kA
